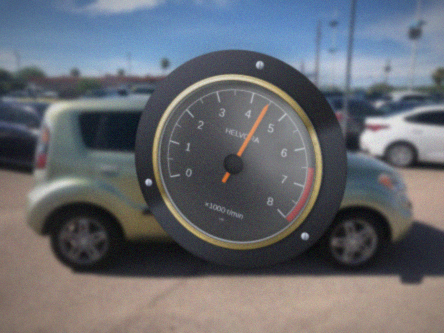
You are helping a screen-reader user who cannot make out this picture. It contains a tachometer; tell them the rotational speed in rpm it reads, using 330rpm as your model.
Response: 4500rpm
